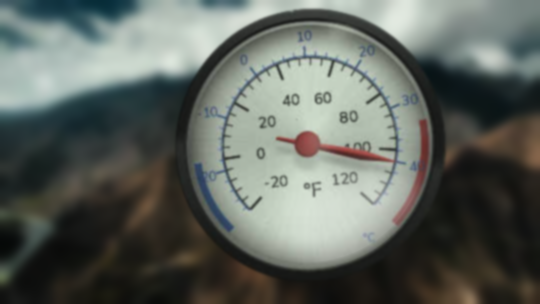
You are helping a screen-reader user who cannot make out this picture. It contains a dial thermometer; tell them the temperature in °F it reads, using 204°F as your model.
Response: 104°F
